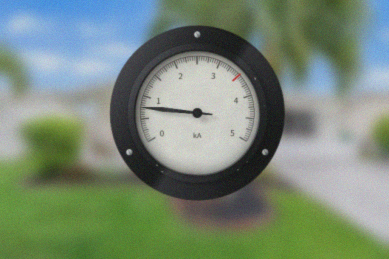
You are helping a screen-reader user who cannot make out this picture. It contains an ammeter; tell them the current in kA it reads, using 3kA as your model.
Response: 0.75kA
